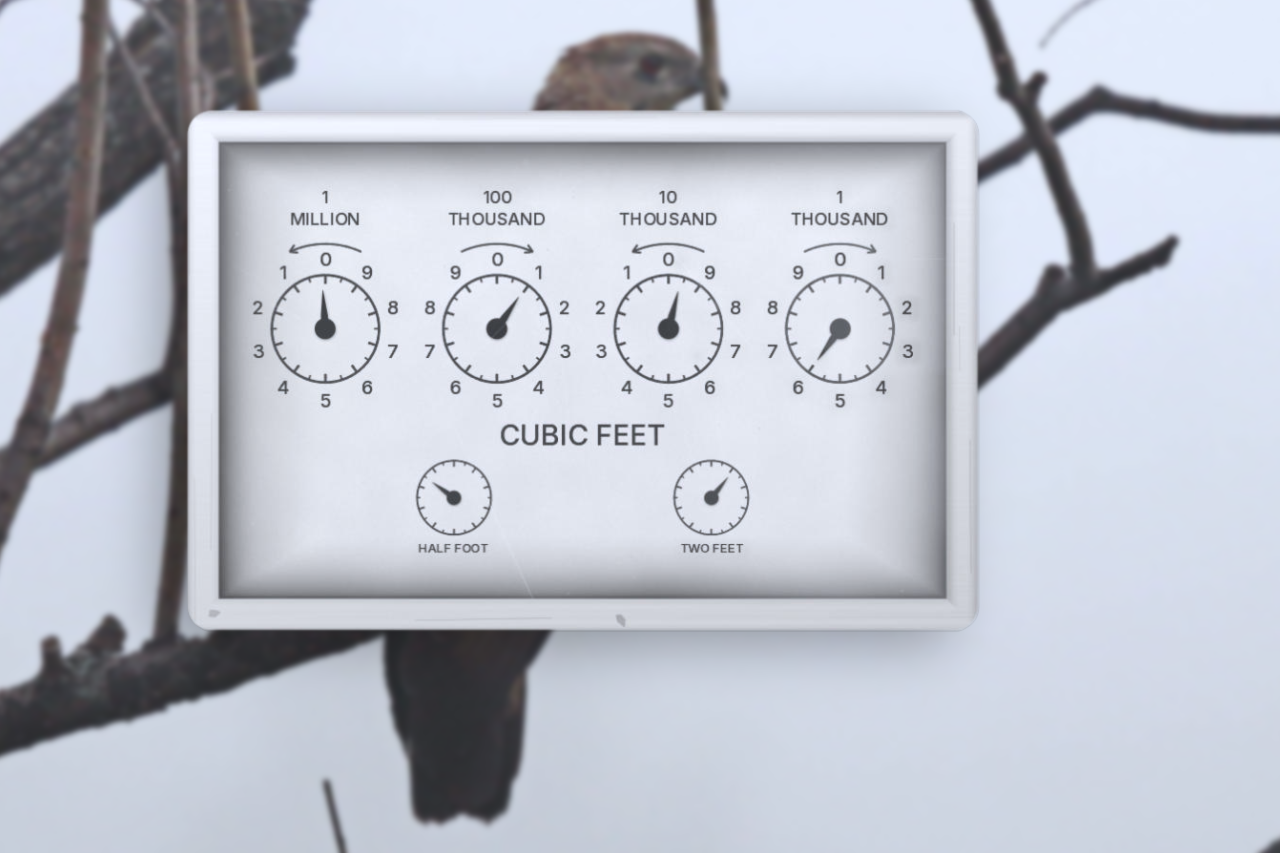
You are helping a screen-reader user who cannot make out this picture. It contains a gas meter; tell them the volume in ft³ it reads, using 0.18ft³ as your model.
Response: 9600ft³
